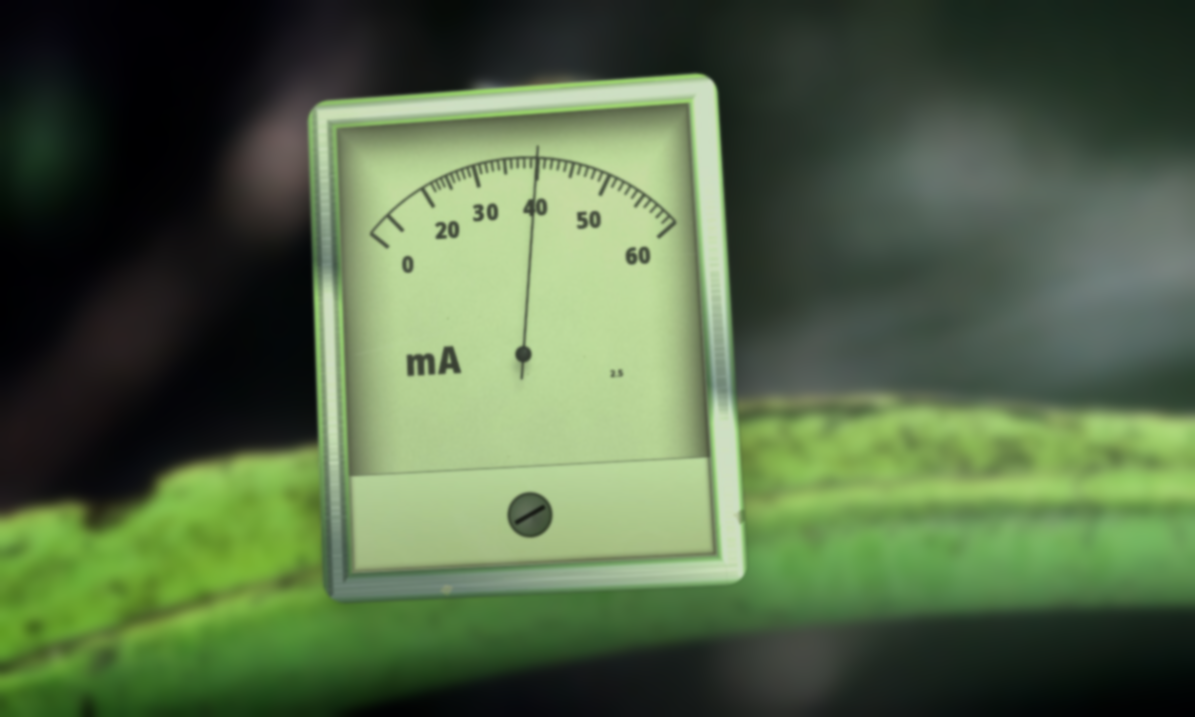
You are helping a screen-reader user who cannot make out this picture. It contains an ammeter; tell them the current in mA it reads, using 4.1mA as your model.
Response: 40mA
